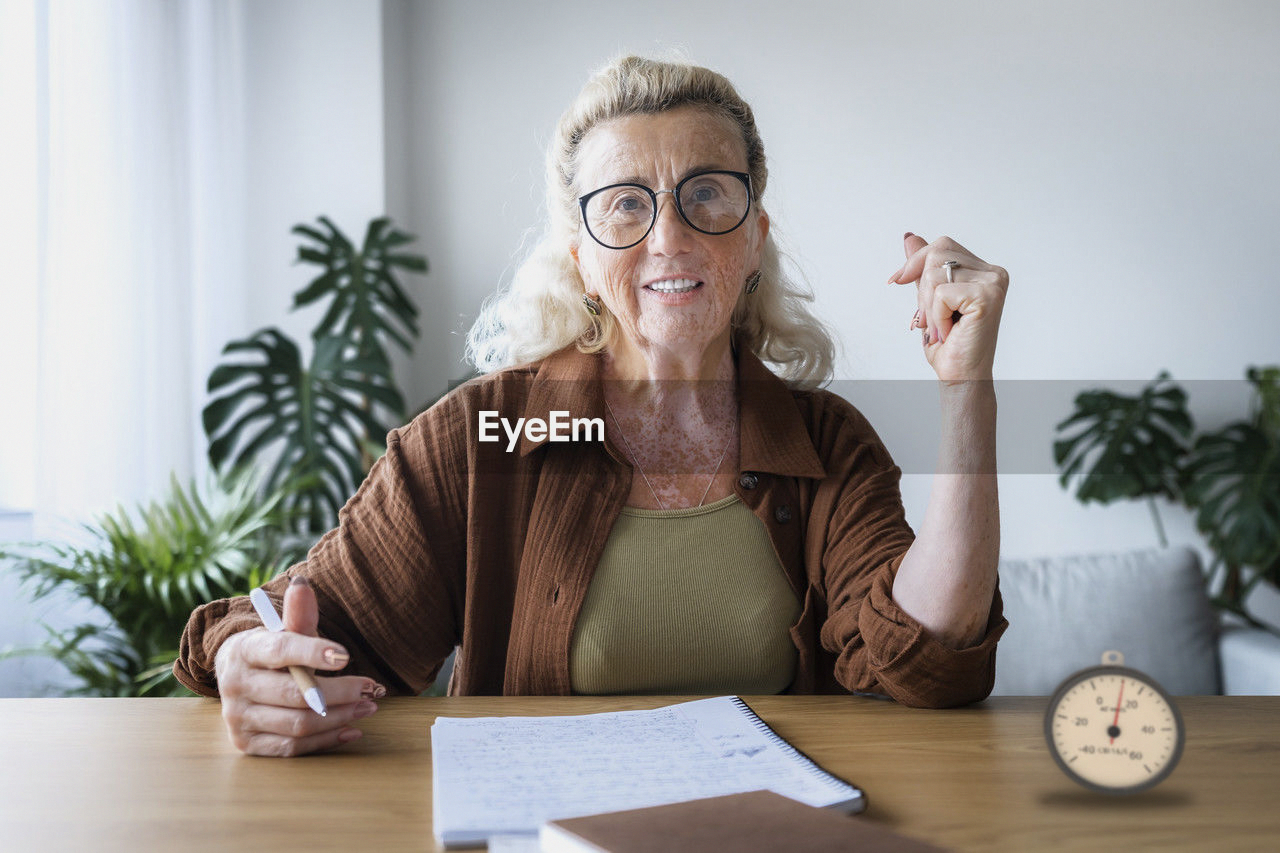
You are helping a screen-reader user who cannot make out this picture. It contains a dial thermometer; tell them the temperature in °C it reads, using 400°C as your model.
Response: 12°C
